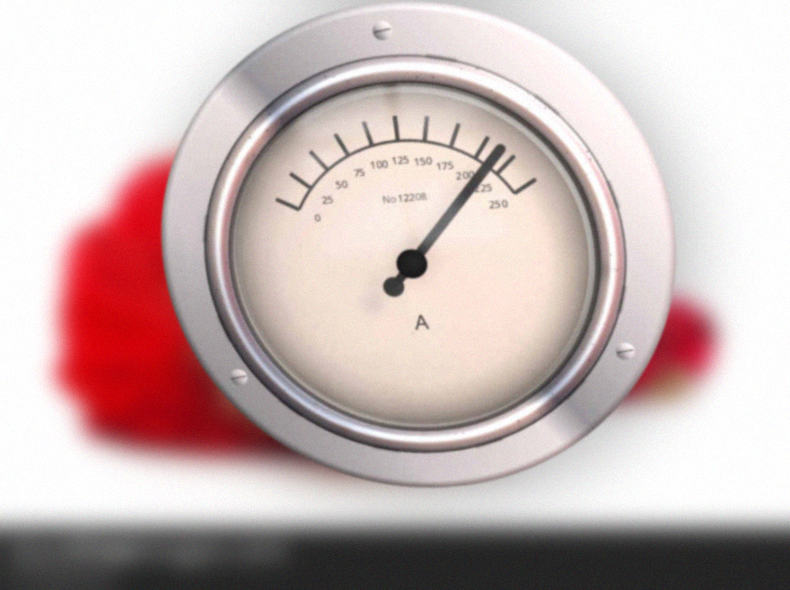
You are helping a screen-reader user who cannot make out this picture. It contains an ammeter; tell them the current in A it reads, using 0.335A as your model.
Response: 212.5A
